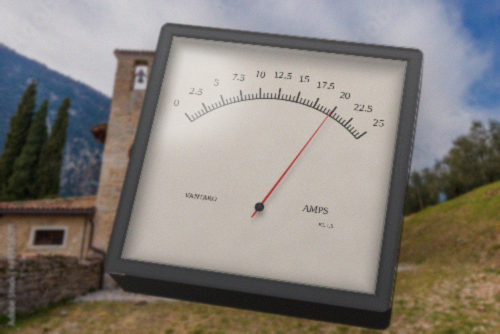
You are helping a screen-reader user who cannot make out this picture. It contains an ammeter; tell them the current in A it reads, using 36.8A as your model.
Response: 20A
